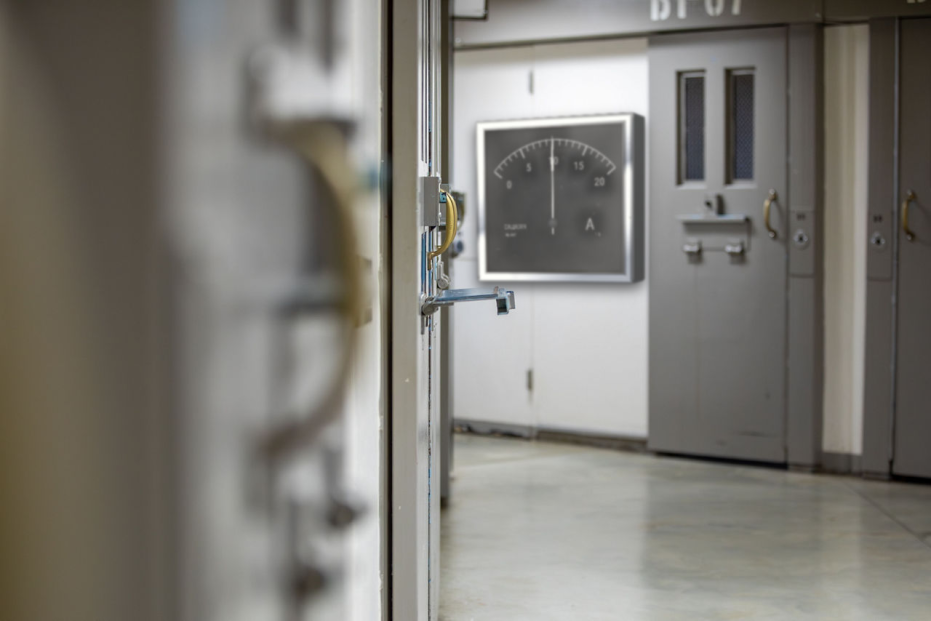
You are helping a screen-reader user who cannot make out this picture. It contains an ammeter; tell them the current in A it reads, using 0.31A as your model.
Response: 10A
